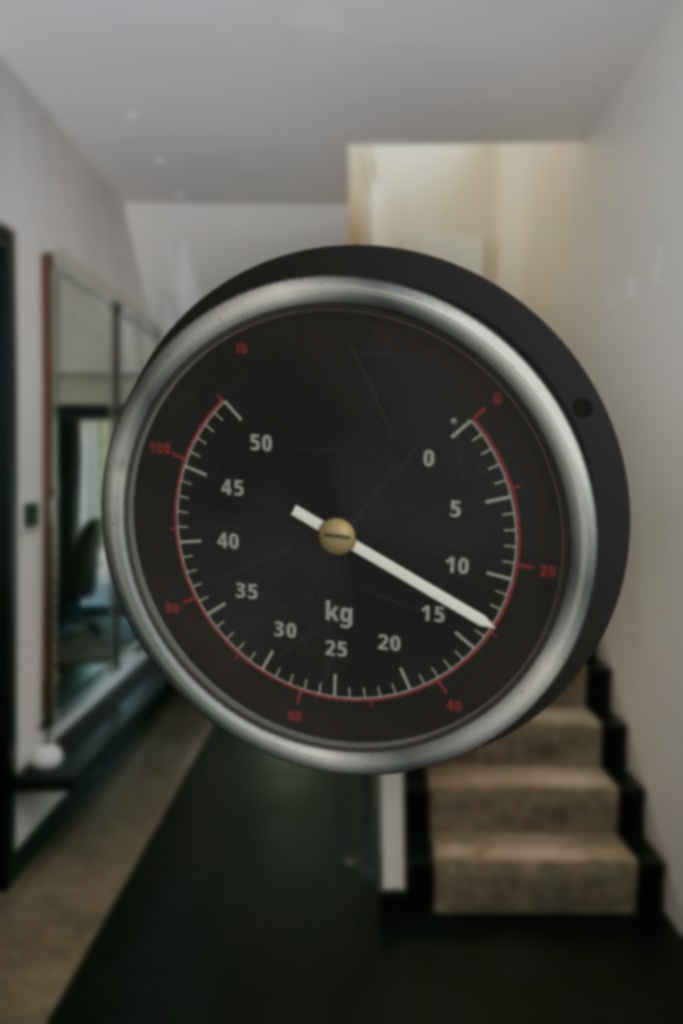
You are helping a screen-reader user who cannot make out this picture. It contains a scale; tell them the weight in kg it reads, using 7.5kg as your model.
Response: 13kg
